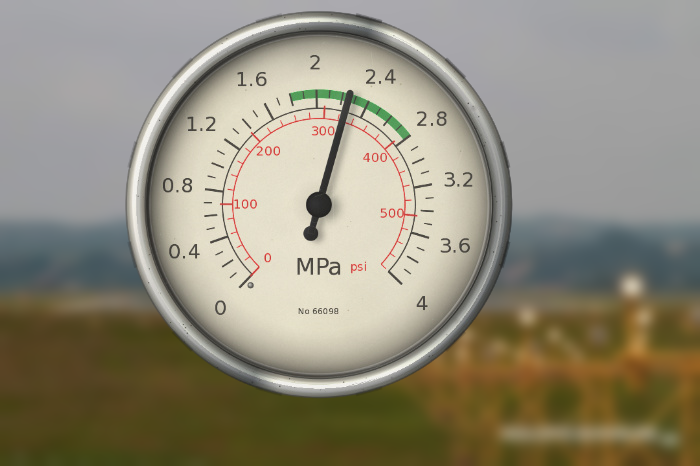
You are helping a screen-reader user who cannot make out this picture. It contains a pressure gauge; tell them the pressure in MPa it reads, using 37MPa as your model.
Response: 2.25MPa
